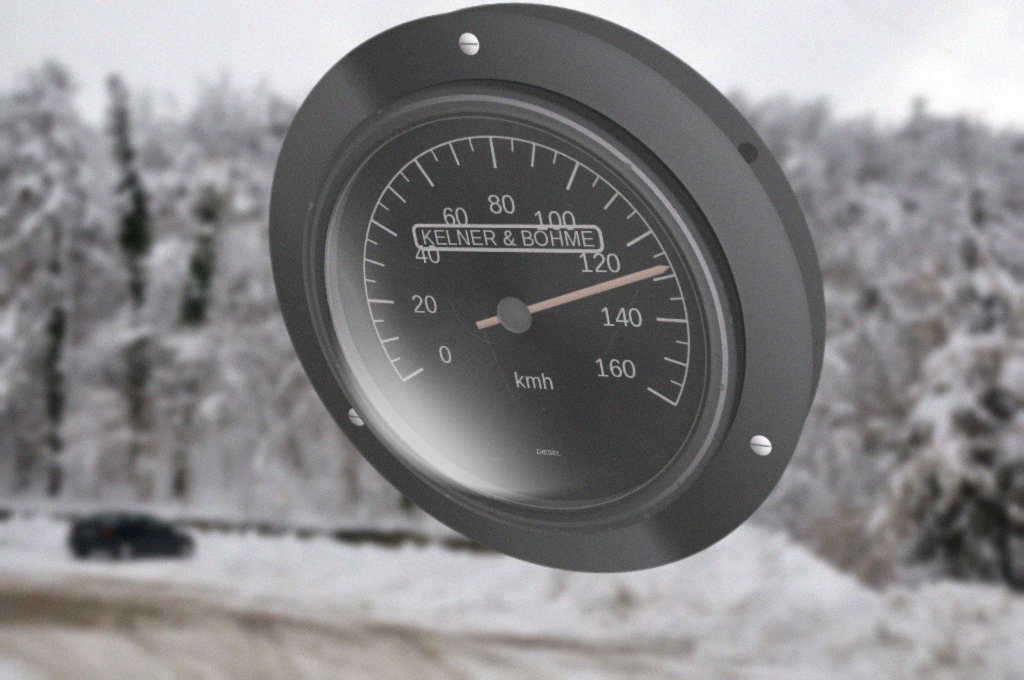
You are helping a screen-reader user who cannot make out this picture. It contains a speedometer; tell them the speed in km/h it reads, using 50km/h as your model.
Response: 127.5km/h
